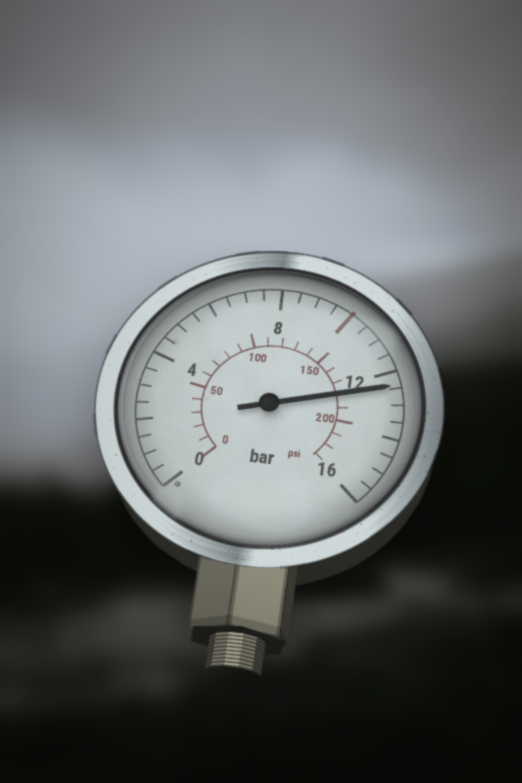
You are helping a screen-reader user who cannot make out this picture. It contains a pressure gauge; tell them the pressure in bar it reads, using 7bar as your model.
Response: 12.5bar
